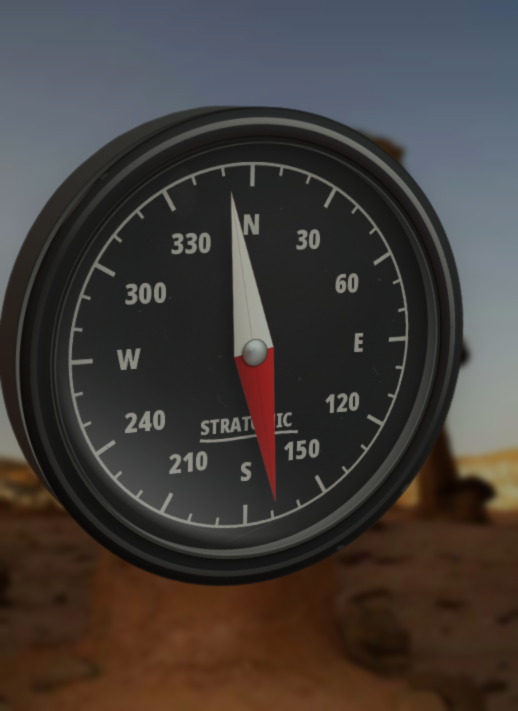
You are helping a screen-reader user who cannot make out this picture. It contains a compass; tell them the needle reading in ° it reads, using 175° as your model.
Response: 170°
